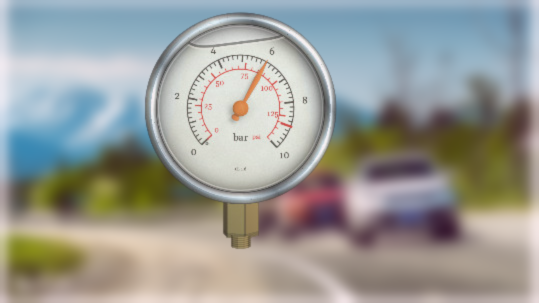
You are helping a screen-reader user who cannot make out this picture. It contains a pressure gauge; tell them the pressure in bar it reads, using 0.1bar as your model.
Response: 6bar
